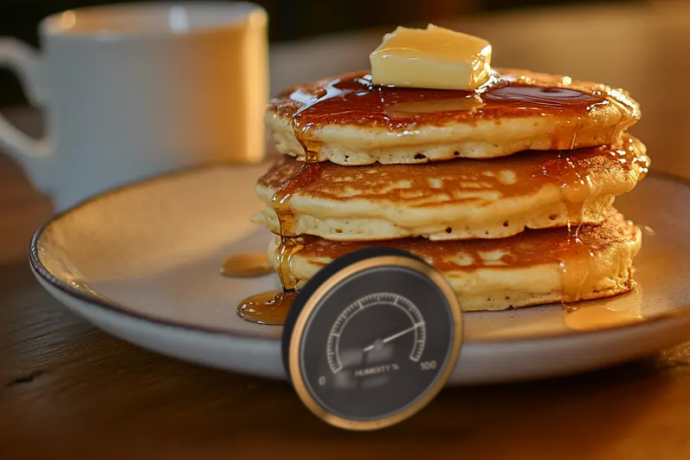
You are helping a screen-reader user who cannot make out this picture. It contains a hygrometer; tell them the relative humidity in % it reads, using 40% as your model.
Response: 80%
